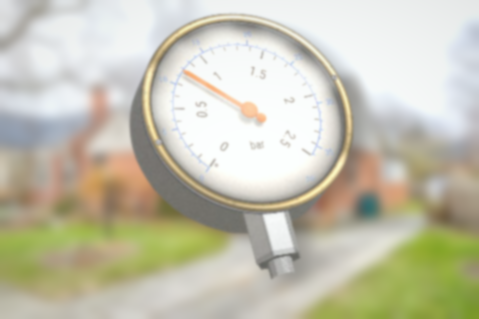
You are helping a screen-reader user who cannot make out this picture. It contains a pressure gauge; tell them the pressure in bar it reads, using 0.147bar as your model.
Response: 0.8bar
